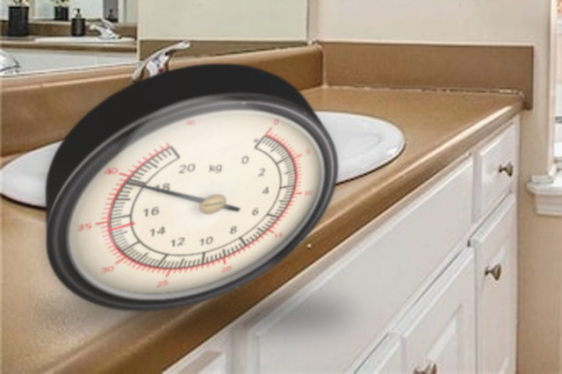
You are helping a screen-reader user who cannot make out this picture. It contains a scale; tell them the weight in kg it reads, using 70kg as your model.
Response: 18kg
